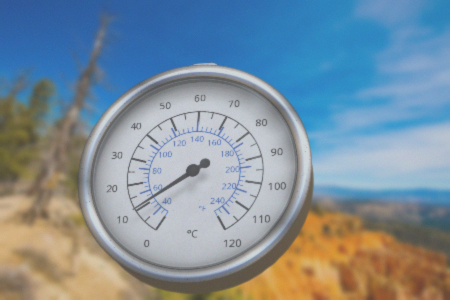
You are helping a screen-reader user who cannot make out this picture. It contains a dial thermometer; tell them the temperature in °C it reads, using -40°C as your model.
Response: 10°C
